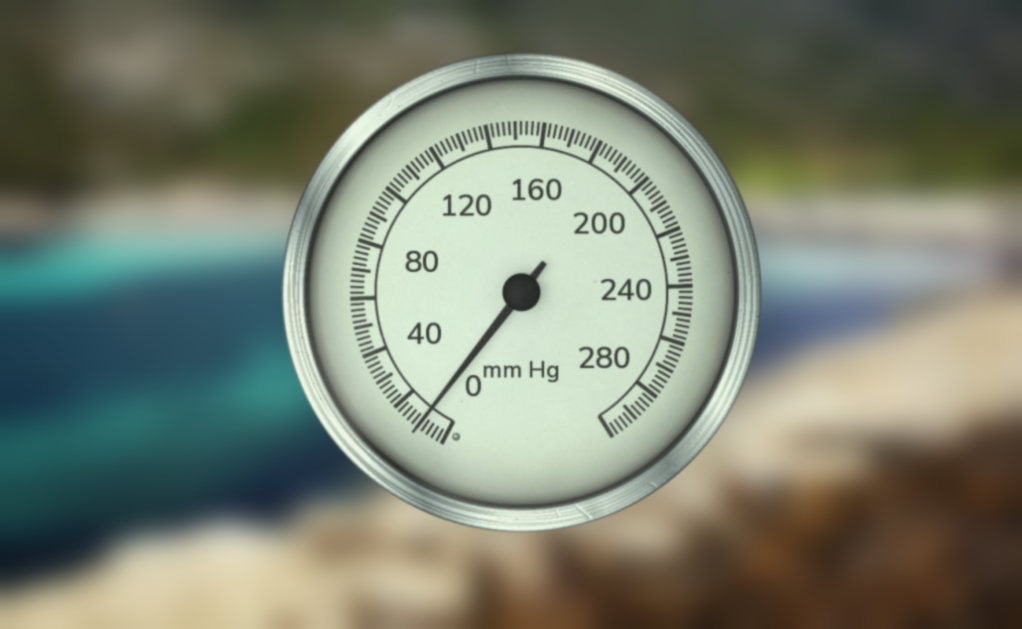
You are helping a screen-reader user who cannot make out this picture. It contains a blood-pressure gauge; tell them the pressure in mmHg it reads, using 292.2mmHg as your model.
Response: 10mmHg
